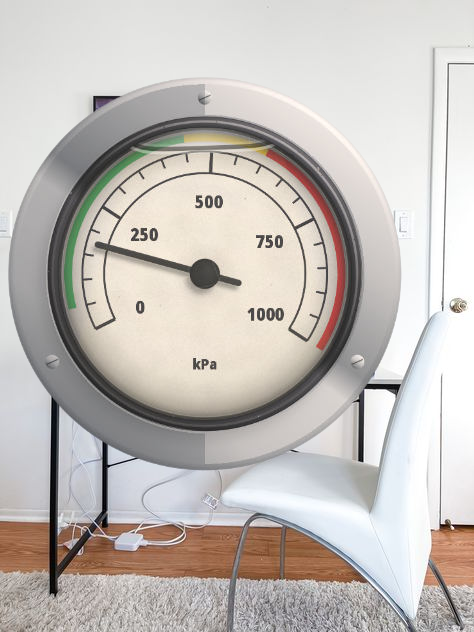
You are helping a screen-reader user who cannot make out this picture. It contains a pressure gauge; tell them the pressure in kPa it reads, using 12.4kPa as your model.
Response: 175kPa
